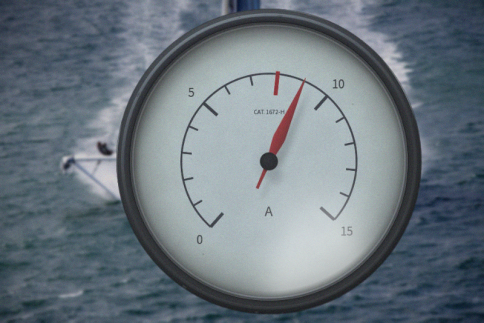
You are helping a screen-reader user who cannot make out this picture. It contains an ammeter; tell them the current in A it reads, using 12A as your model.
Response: 9A
